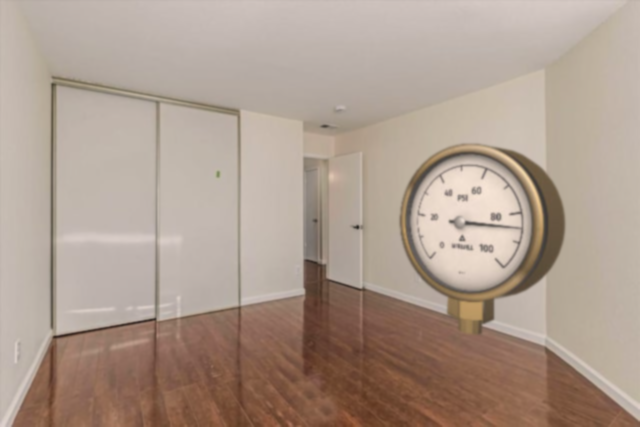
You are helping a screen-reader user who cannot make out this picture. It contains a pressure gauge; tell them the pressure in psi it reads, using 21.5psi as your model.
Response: 85psi
